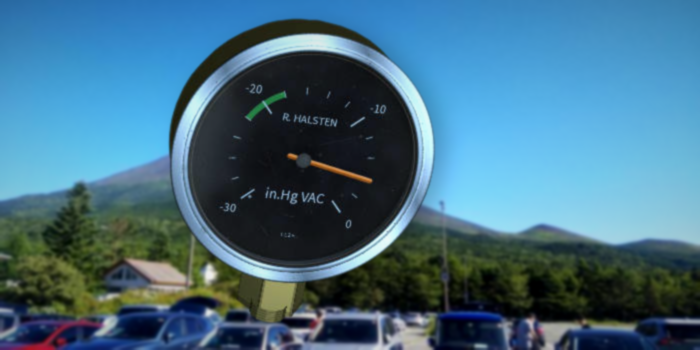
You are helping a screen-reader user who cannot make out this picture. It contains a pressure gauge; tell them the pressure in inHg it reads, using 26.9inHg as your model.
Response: -4inHg
